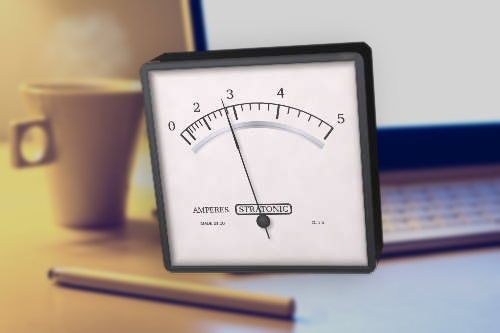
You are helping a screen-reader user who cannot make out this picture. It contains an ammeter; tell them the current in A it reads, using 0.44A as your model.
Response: 2.8A
